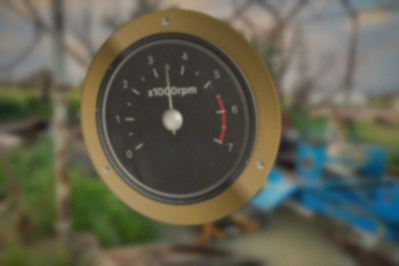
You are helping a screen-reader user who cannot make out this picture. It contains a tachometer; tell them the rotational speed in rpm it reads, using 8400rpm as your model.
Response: 3500rpm
